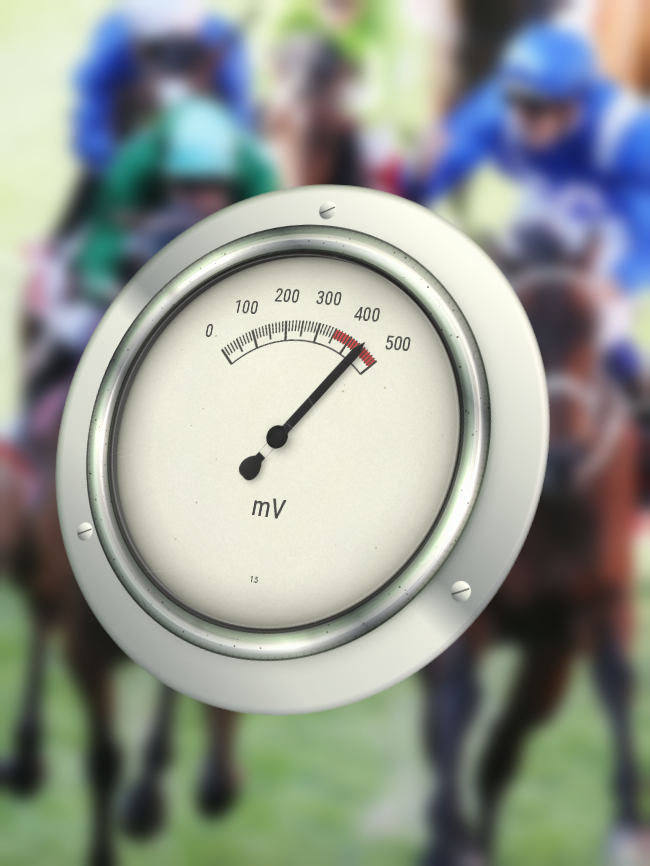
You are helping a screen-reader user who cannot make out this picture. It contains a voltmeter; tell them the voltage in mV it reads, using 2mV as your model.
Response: 450mV
